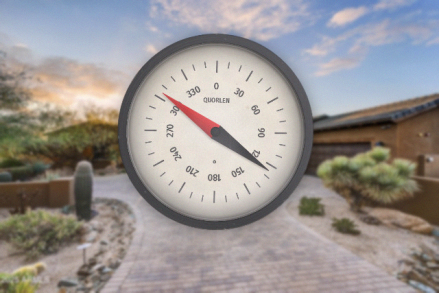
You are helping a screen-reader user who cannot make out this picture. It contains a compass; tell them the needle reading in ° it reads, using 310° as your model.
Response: 305°
